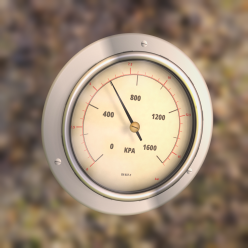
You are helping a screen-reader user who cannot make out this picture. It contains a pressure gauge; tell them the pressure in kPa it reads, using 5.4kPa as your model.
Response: 600kPa
